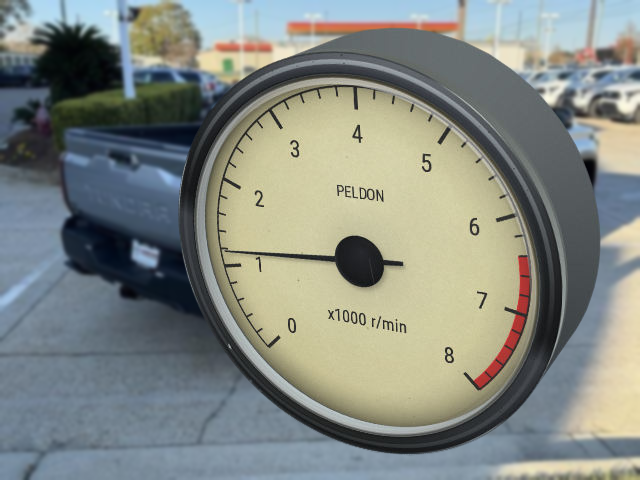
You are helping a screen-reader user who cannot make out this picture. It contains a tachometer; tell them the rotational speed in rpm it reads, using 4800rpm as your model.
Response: 1200rpm
